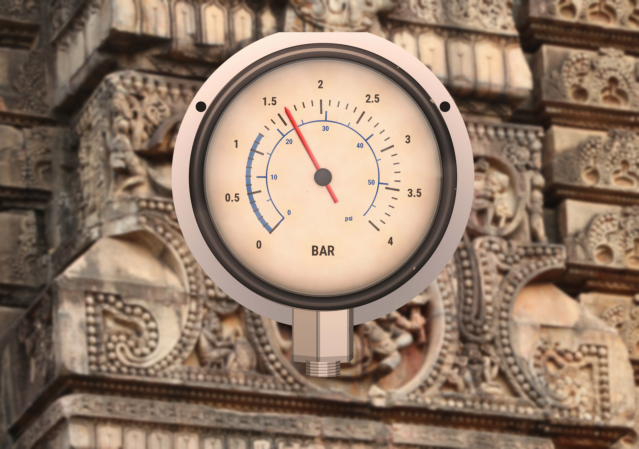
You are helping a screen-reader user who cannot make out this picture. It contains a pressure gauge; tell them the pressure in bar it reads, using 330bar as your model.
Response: 1.6bar
